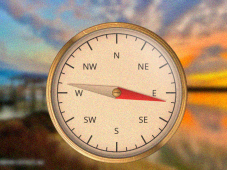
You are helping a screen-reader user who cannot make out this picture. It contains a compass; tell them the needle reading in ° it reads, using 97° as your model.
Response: 100°
